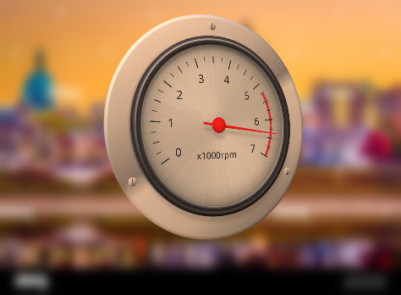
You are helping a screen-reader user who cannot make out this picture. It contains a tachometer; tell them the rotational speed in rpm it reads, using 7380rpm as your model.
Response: 6375rpm
